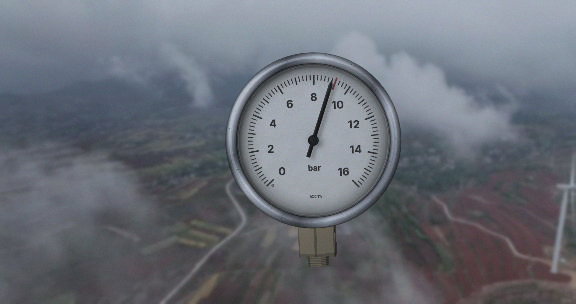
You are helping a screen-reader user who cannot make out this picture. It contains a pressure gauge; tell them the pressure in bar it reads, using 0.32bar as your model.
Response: 9bar
